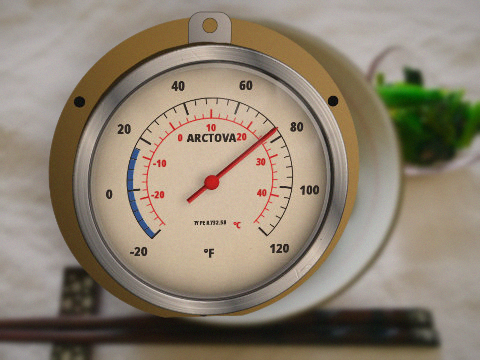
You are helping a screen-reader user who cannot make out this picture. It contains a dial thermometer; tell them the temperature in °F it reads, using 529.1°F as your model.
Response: 76°F
